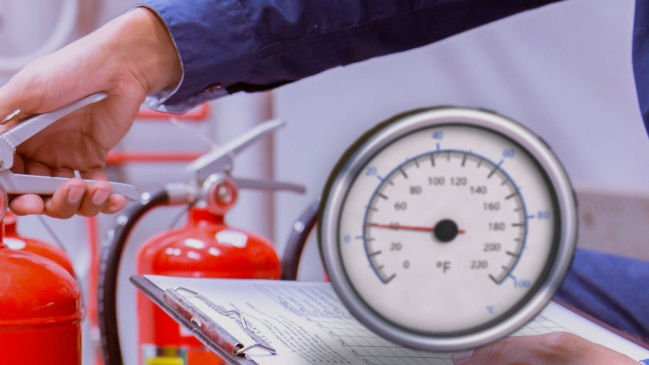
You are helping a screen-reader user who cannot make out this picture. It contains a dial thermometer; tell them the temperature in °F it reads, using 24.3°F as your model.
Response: 40°F
